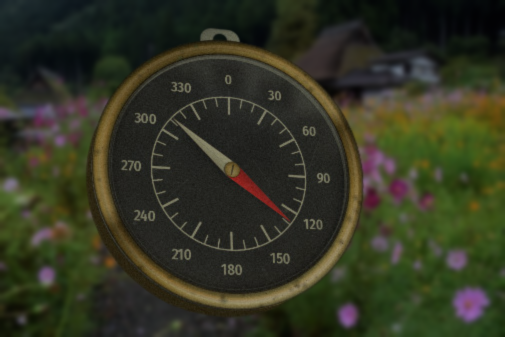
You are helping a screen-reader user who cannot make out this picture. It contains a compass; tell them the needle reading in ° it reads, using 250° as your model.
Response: 130°
